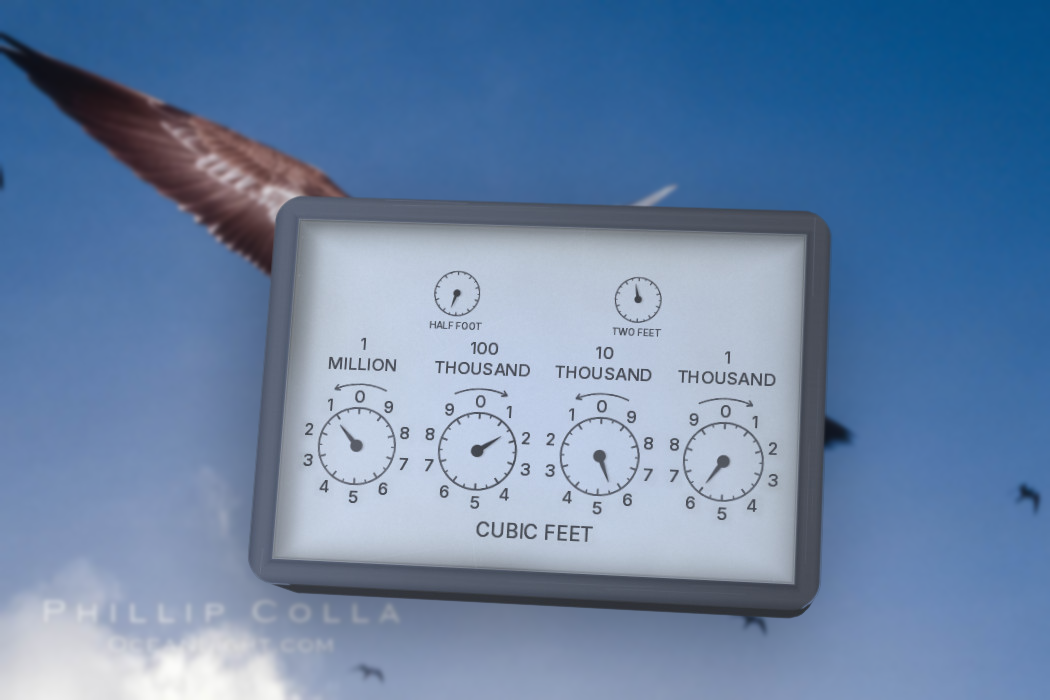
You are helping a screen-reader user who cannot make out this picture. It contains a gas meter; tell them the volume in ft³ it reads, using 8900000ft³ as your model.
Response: 115600ft³
